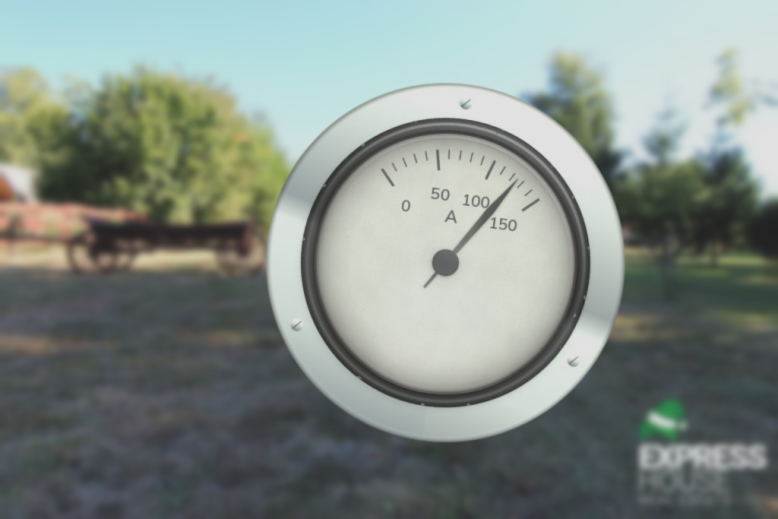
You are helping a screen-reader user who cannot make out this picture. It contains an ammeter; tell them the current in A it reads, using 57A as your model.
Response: 125A
